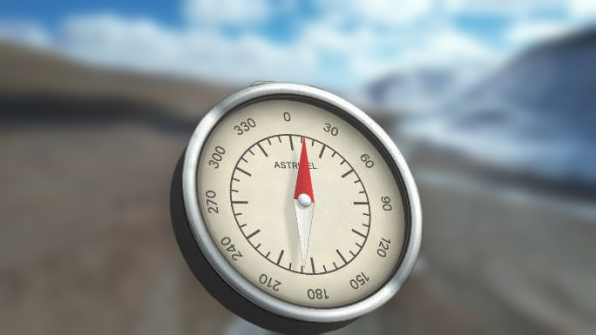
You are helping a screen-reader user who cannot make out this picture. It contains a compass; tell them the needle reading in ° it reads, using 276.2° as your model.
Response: 10°
